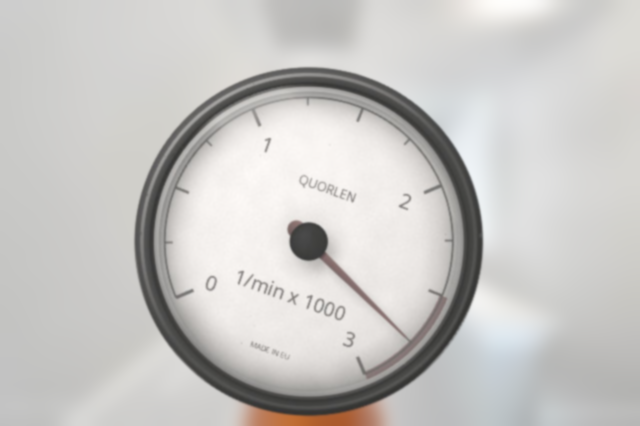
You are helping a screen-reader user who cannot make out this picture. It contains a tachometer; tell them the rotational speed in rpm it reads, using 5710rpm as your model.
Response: 2750rpm
